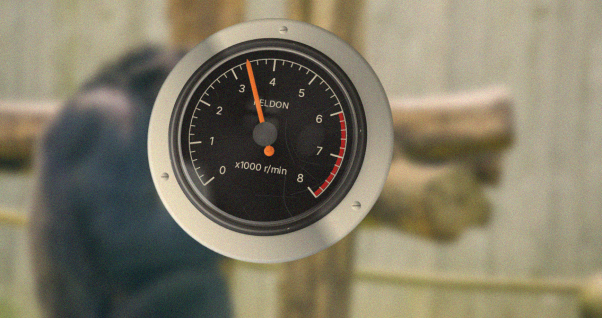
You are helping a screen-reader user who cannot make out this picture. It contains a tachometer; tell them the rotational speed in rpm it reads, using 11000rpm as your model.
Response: 3400rpm
